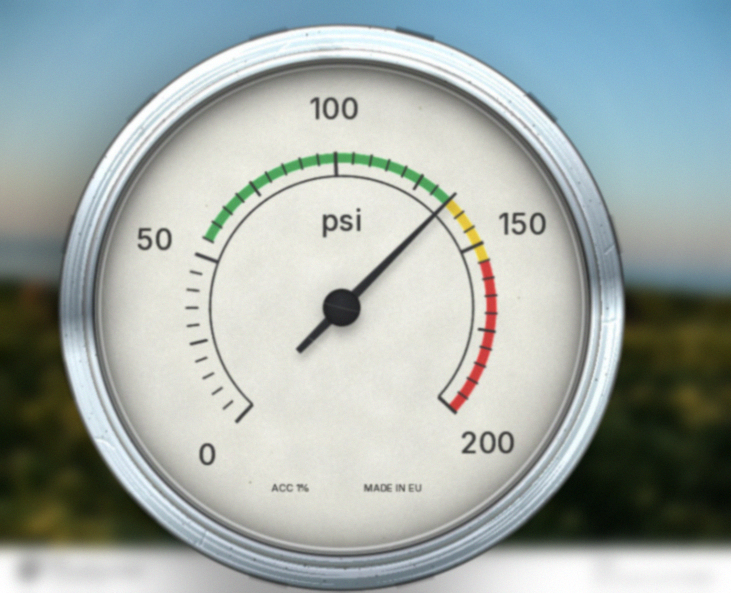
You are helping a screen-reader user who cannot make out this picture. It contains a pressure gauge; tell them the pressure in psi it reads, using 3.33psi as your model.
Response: 135psi
